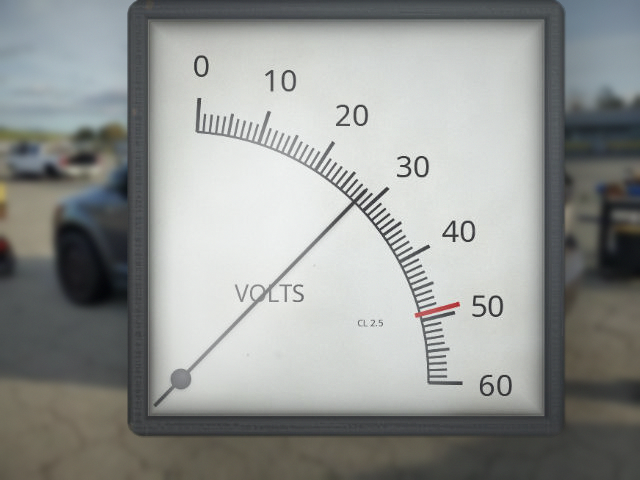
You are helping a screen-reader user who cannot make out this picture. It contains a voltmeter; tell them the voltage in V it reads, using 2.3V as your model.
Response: 28V
